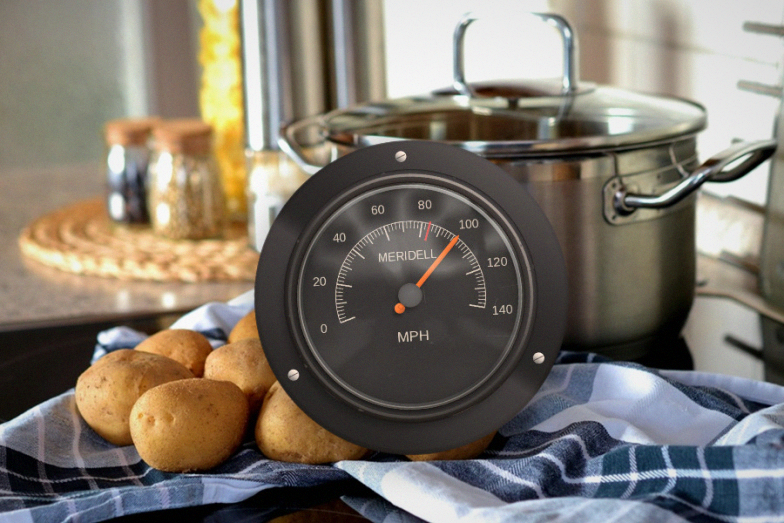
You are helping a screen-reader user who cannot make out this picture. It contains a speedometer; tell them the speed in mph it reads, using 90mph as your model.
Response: 100mph
